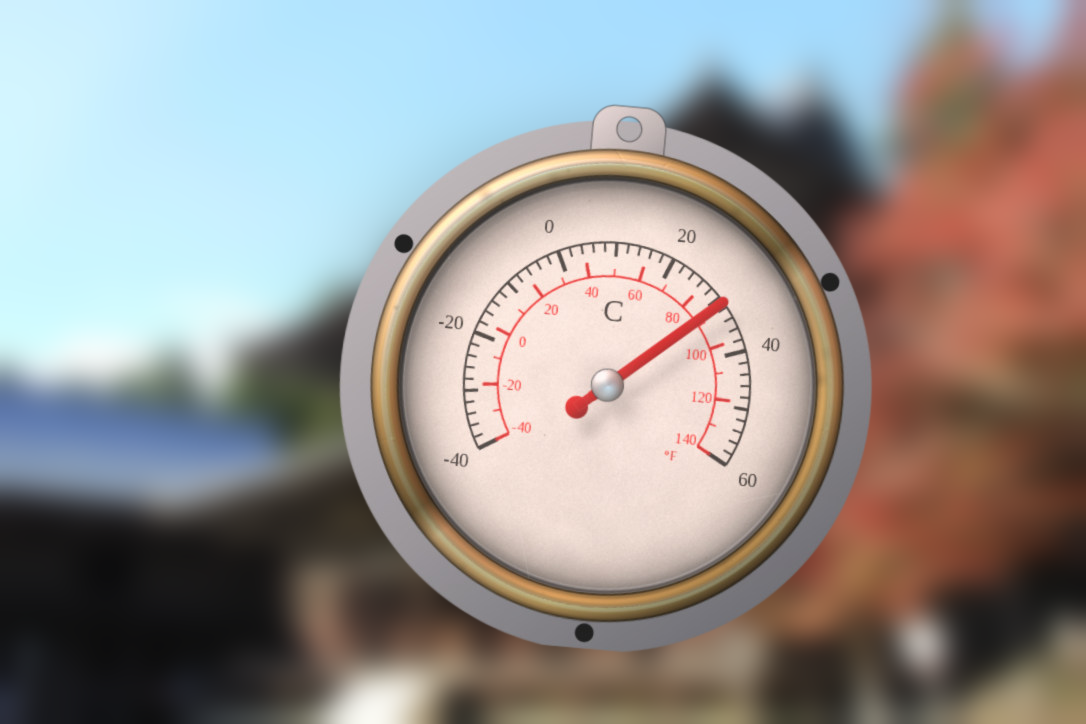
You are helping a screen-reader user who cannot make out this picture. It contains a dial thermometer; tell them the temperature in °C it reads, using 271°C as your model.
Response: 31°C
